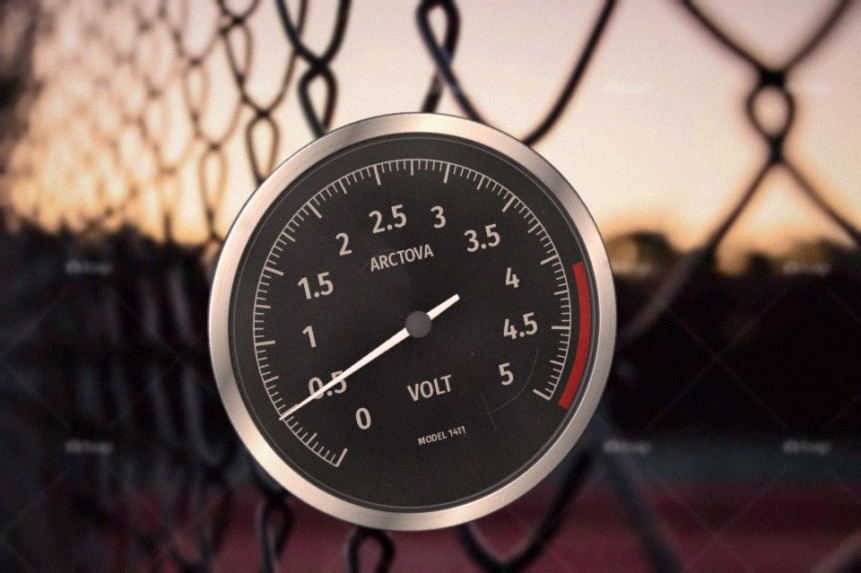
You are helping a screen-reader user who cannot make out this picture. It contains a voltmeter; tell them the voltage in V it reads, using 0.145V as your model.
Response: 0.5V
